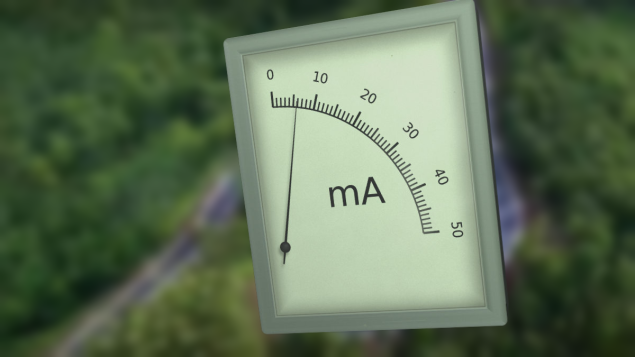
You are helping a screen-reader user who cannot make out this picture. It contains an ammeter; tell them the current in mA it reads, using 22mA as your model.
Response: 6mA
